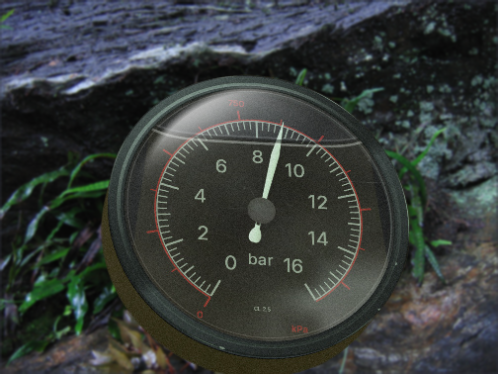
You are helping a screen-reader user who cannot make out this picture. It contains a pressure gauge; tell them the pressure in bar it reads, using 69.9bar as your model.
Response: 8.8bar
